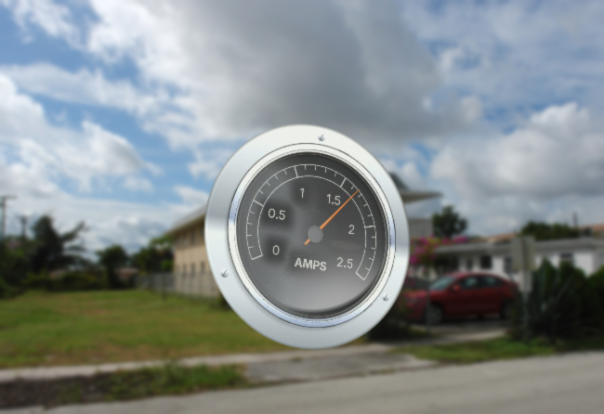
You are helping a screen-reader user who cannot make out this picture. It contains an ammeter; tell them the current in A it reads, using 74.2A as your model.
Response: 1.65A
